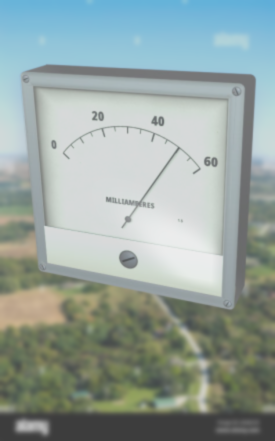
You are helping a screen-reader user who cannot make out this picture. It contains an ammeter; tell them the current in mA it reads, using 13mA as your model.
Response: 50mA
